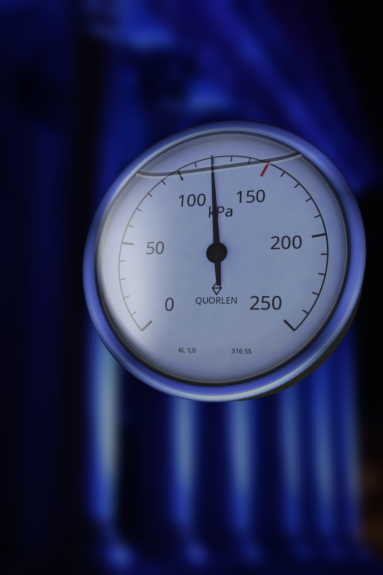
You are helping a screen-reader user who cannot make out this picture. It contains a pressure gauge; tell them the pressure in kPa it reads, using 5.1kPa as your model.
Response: 120kPa
